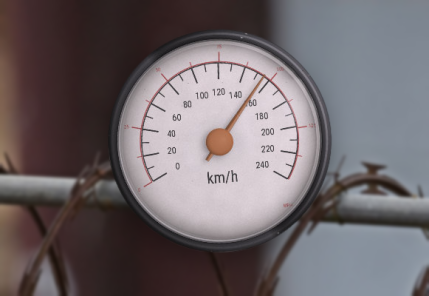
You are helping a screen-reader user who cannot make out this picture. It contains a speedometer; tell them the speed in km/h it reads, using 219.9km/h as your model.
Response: 155km/h
